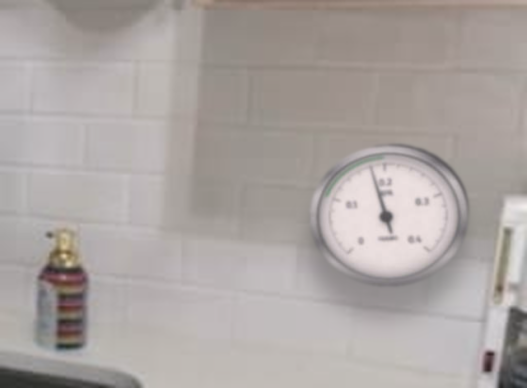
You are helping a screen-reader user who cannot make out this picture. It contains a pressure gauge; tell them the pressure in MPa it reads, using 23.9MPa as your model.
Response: 0.18MPa
